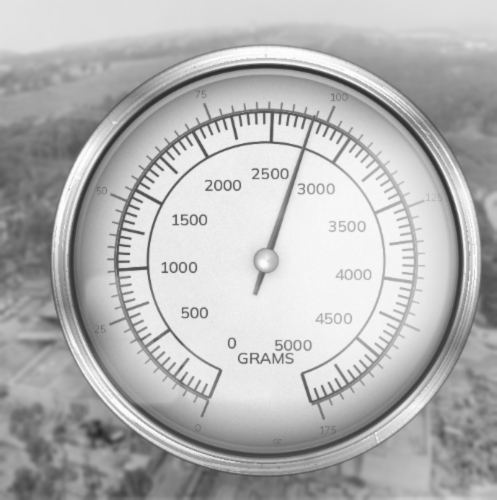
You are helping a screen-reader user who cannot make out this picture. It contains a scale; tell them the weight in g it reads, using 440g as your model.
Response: 2750g
